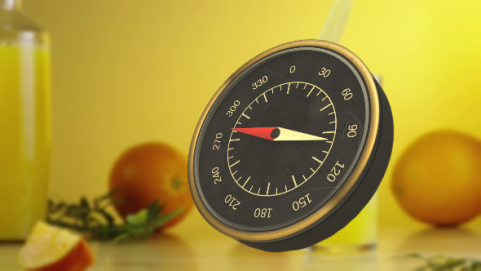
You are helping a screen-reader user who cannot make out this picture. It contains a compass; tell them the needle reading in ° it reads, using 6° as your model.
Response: 280°
